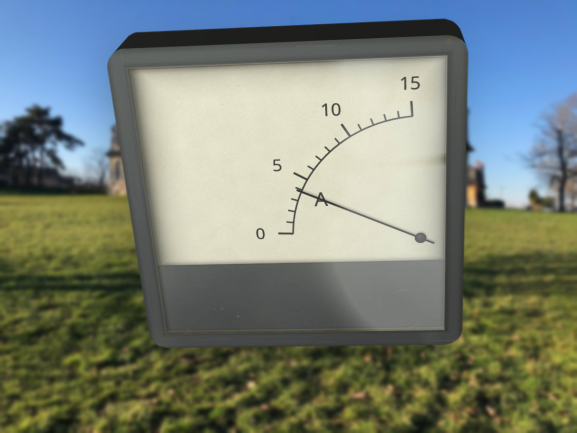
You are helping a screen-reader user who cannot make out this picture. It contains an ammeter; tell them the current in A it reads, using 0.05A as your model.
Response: 4A
